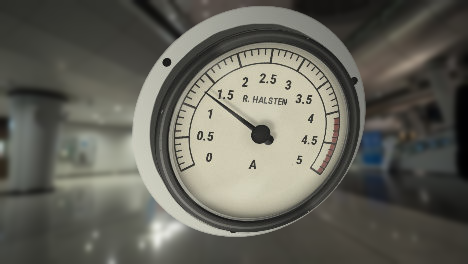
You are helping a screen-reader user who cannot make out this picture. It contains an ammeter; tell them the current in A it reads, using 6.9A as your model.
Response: 1.3A
